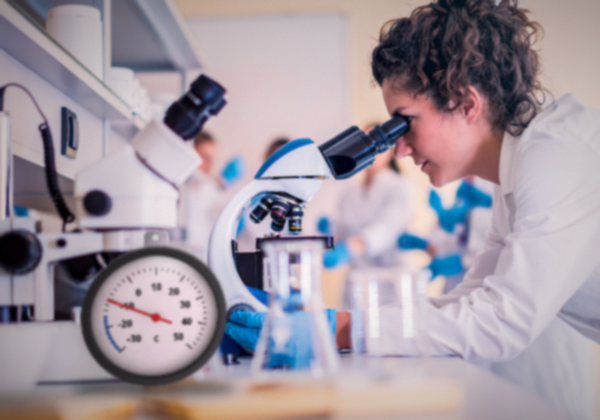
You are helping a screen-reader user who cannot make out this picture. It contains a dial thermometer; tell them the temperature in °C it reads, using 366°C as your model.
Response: -10°C
